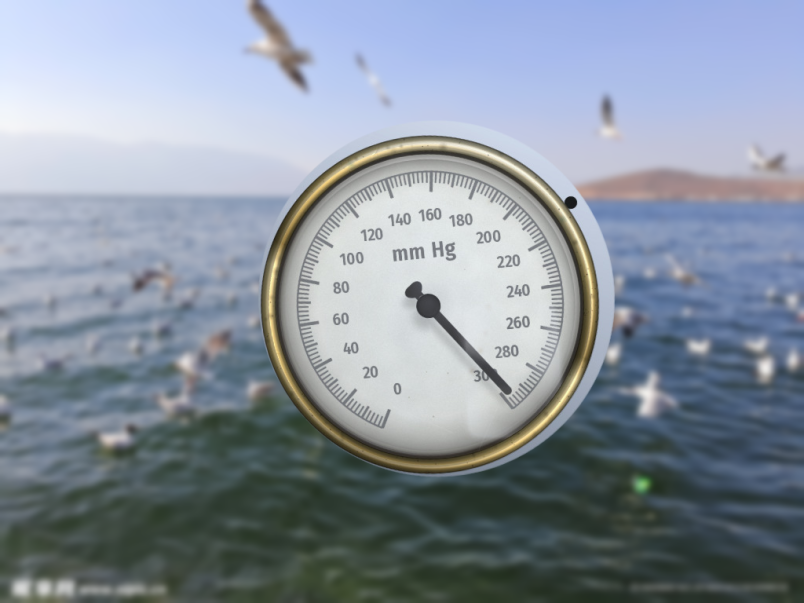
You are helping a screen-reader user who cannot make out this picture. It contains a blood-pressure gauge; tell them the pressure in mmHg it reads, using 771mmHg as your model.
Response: 296mmHg
